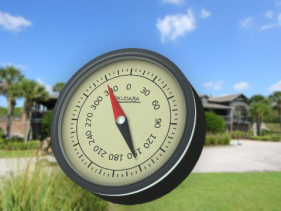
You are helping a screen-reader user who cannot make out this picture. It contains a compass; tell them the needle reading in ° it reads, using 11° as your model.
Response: 330°
